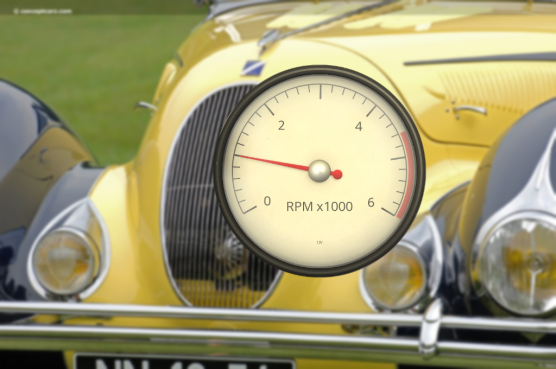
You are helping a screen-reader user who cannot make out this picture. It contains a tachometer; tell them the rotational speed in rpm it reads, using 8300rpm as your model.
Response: 1000rpm
